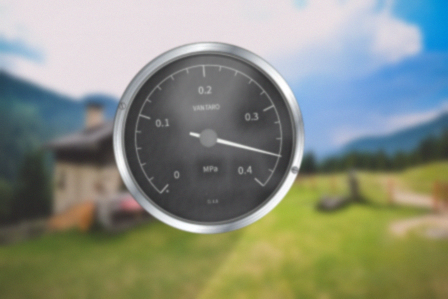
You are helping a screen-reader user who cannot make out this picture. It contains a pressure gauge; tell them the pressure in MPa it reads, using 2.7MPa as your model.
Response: 0.36MPa
